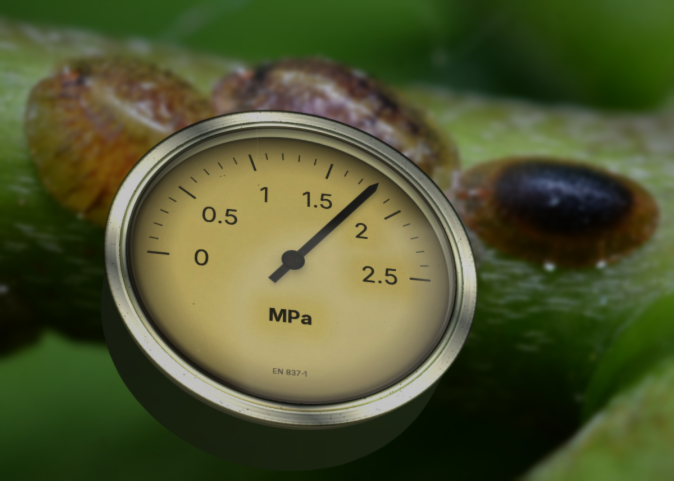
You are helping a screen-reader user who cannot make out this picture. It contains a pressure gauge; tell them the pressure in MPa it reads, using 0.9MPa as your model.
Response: 1.8MPa
